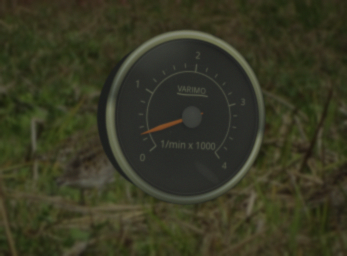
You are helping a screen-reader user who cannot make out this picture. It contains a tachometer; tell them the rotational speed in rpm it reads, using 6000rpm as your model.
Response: 300rpm
